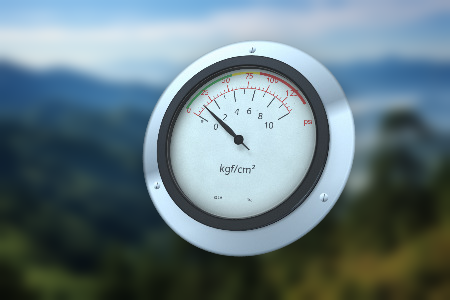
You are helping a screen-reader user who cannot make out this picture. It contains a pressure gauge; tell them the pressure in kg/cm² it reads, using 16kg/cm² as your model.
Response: 1kg/cm²
